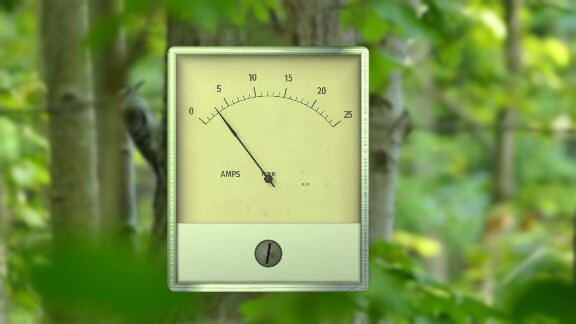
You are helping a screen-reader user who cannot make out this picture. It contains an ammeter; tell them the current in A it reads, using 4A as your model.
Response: 3A
